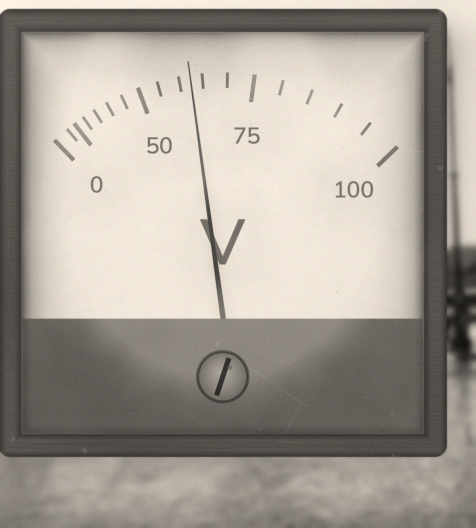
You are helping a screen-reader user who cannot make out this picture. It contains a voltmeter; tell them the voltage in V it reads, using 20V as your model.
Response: 62.5V
